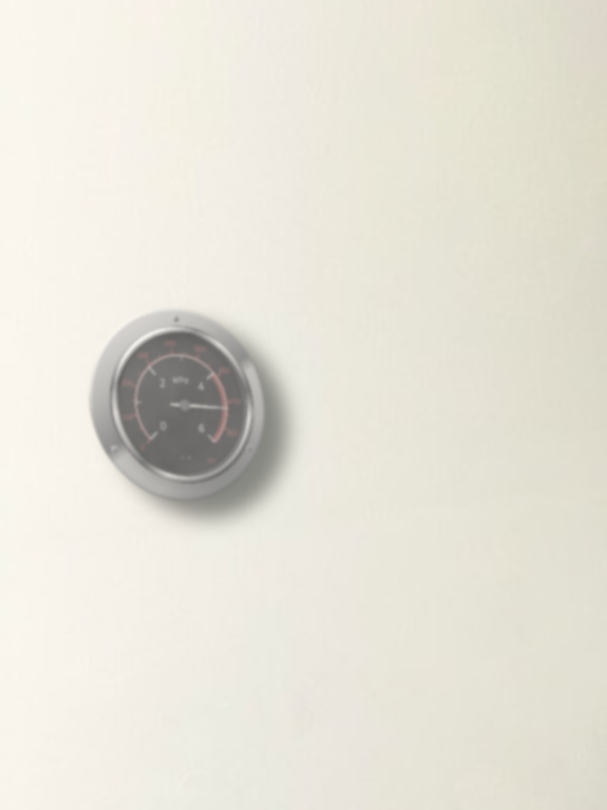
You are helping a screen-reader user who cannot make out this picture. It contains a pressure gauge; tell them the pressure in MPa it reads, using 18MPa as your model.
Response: 5MPa
